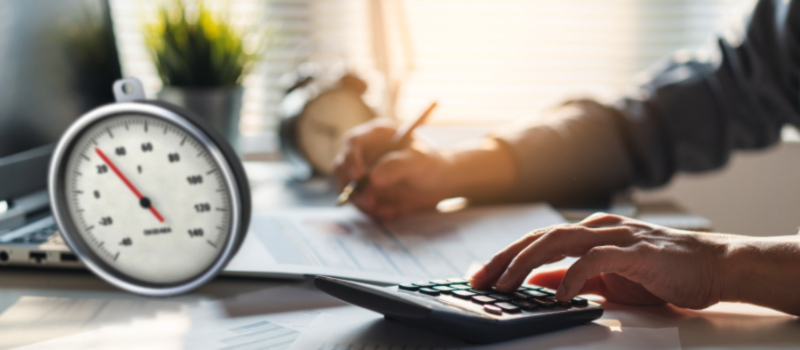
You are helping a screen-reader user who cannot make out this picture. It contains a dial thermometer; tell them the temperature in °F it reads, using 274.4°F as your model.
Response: 30°F
